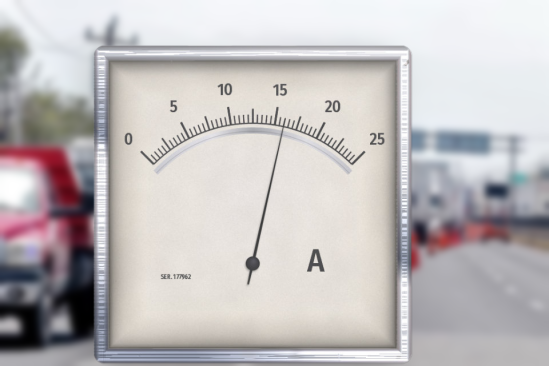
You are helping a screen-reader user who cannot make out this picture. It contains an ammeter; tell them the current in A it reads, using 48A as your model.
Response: 16A
